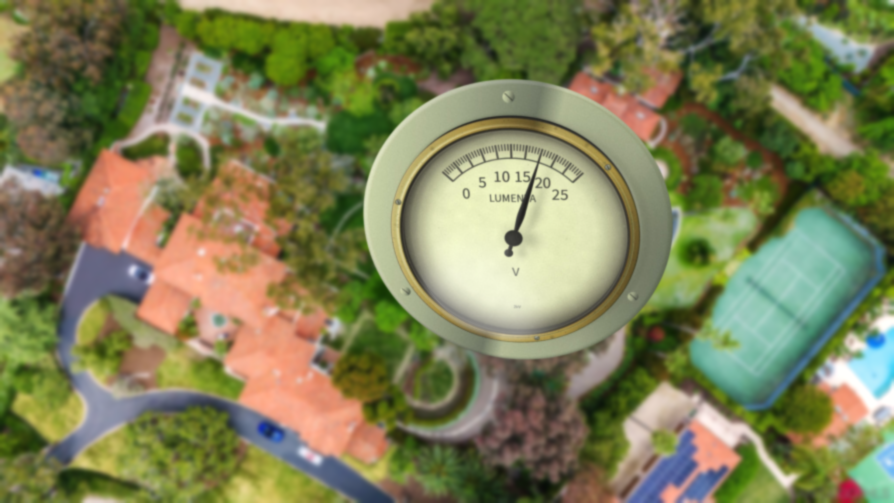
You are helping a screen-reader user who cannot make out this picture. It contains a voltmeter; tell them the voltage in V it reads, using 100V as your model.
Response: 17.5V
